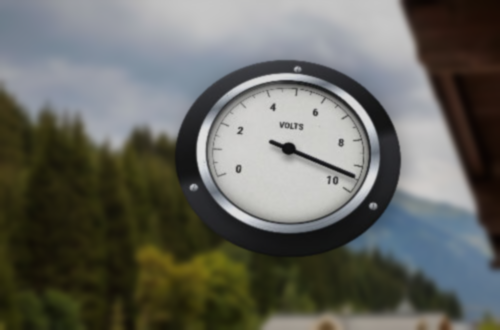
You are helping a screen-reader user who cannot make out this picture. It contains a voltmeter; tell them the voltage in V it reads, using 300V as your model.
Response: 9.5V
